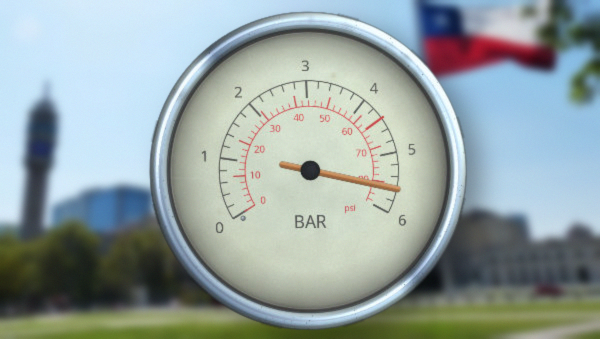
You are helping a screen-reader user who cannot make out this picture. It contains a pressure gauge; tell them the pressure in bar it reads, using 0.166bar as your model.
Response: 5.6bar
